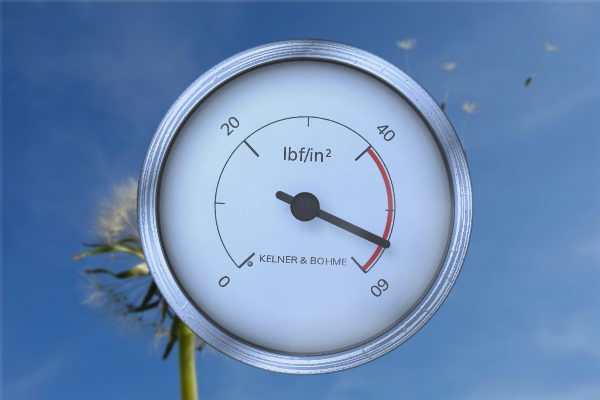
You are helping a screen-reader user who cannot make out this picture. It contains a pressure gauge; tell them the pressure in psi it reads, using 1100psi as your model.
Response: 55psi
